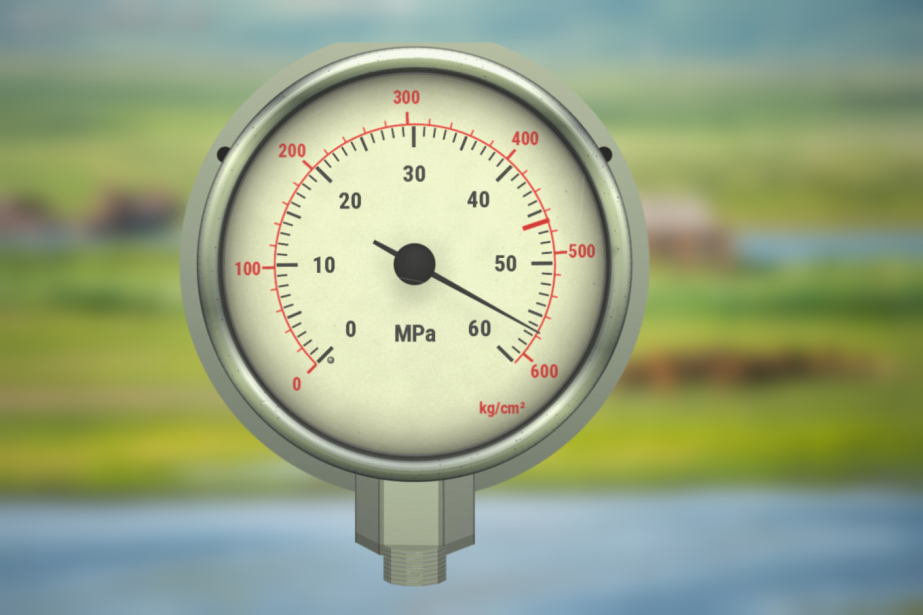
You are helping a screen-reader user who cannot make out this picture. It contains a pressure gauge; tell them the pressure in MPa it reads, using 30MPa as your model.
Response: 56.5MPa
